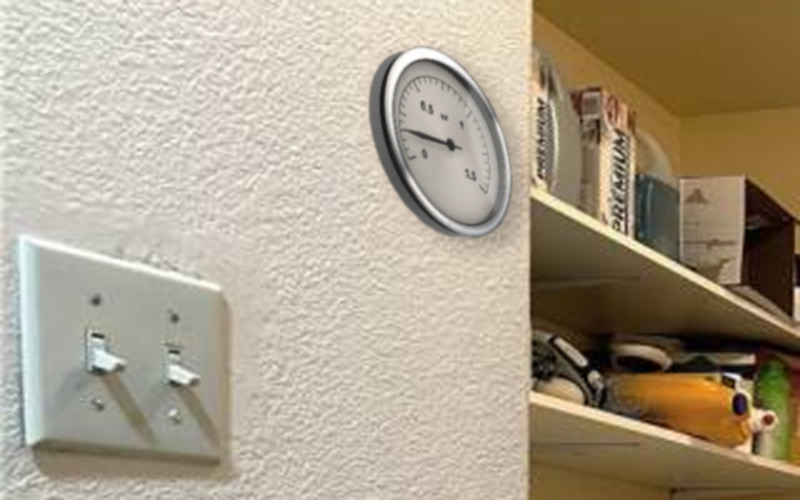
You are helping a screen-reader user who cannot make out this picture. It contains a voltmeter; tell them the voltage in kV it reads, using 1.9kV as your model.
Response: 0.15kV
